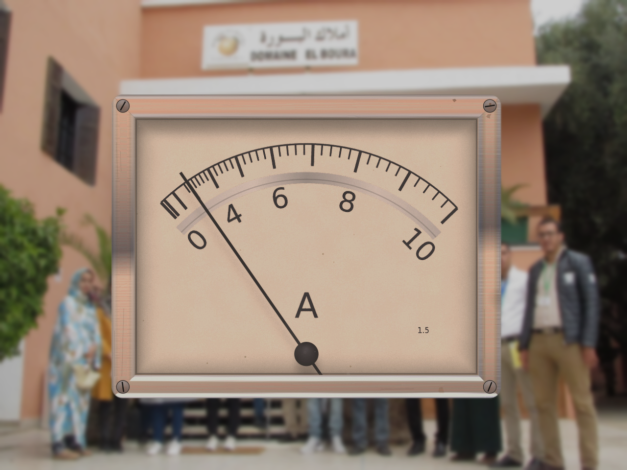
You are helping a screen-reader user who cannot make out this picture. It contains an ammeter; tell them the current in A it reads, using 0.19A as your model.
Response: 3A
